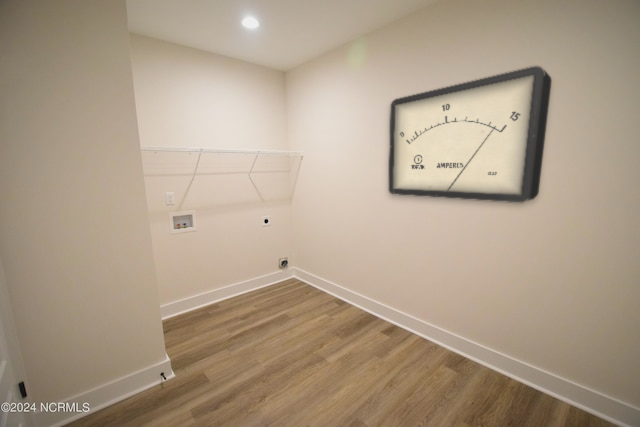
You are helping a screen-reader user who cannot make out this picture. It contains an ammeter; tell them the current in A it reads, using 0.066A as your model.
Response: 14.5A
